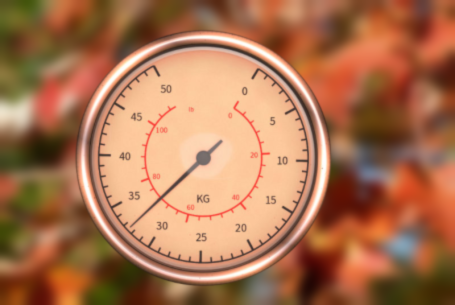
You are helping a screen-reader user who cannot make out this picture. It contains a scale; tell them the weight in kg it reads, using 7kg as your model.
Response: 32.5kg
